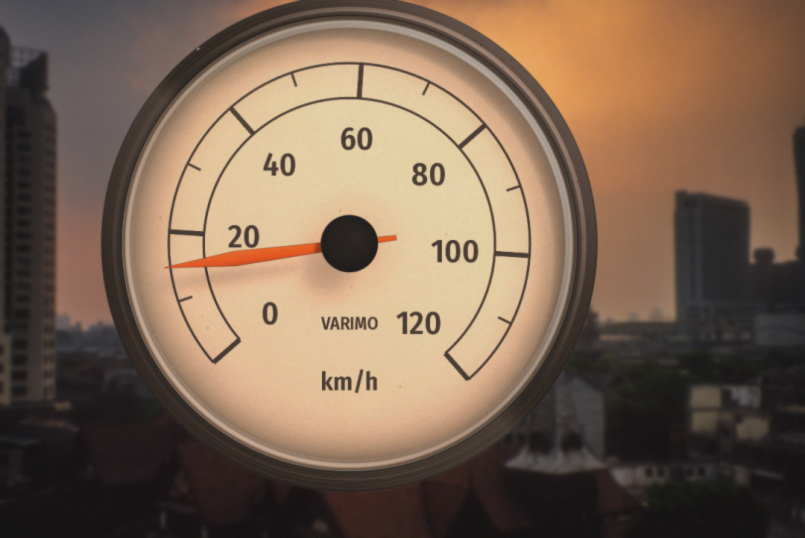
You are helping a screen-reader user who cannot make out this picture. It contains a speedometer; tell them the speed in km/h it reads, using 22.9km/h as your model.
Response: 15km/h
